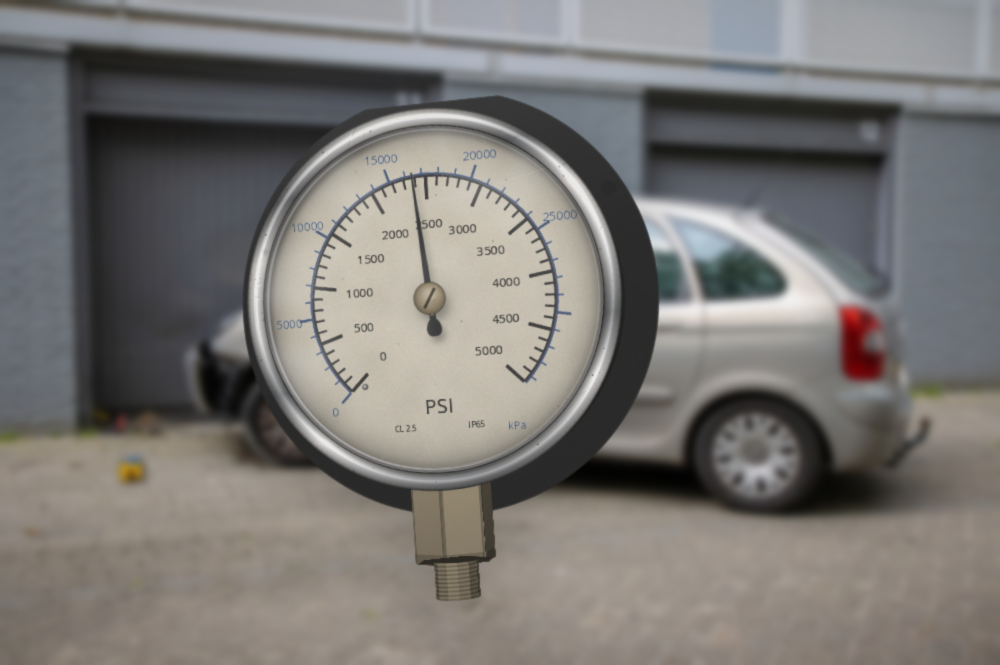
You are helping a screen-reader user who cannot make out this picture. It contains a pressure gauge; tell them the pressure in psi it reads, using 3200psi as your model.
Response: 2400psi
